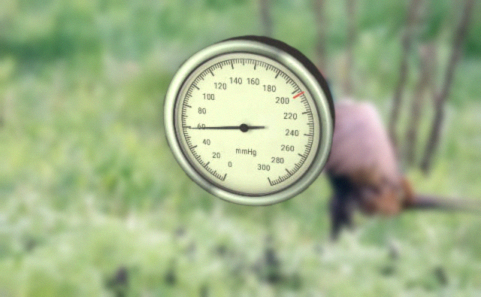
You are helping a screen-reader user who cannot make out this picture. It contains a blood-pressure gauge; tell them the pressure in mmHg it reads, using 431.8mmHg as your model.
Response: 60mmHg
